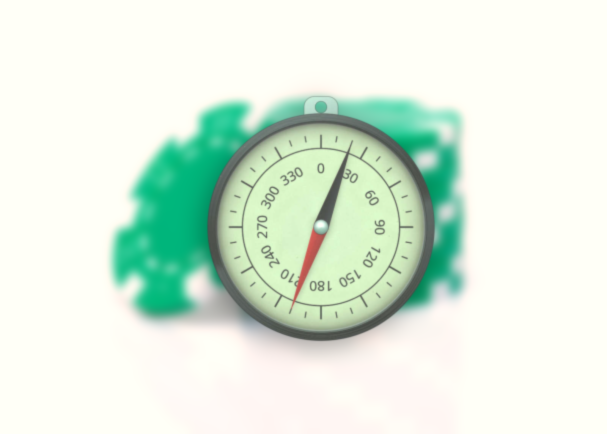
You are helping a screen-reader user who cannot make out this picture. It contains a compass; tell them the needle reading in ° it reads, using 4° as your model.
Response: 200°
